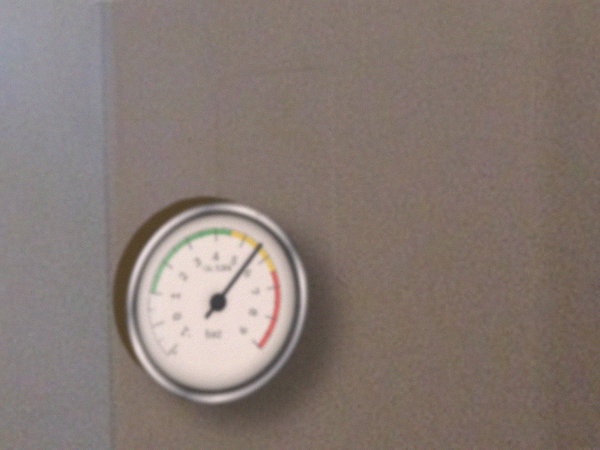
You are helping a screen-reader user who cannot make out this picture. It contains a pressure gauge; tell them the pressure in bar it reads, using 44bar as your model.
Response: 5.5bar
